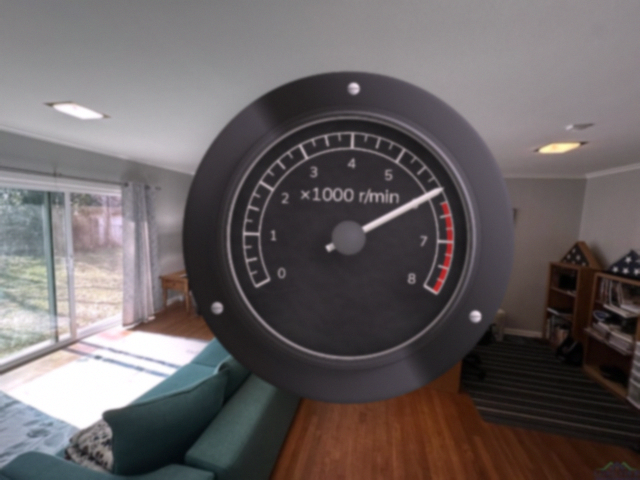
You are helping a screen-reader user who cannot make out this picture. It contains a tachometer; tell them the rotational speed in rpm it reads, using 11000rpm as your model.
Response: 6000rpm
